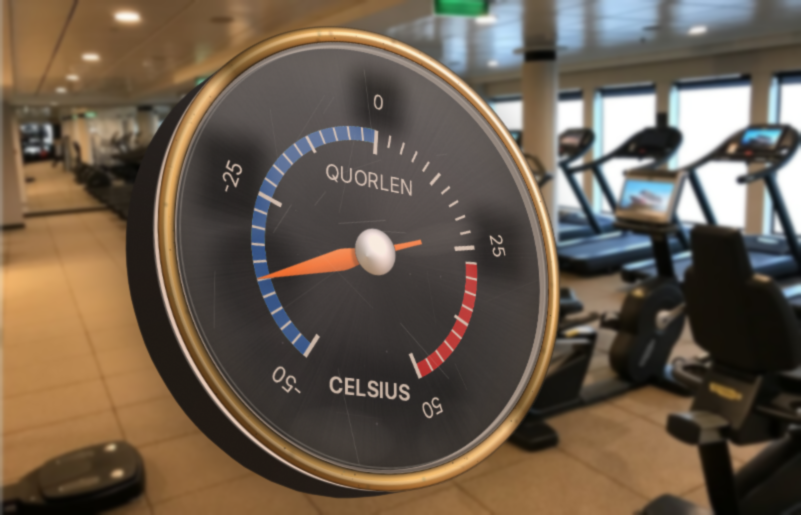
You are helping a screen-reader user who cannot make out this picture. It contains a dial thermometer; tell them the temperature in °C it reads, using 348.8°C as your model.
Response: -37.5°C
